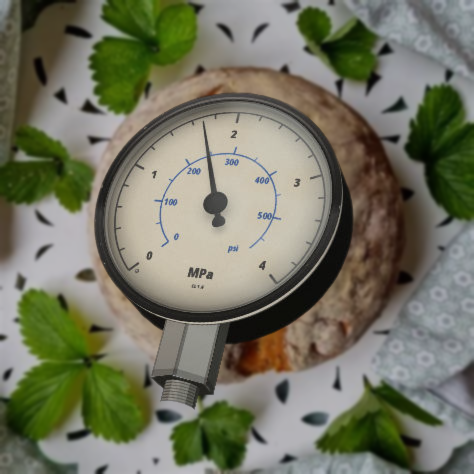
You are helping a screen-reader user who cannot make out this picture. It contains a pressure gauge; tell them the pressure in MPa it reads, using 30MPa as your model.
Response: 1.7MPa
